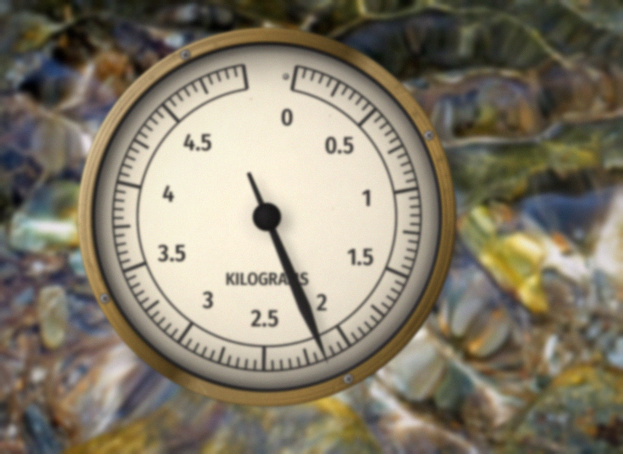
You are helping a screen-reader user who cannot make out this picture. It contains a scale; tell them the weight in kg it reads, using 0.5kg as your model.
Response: 2.15kg
